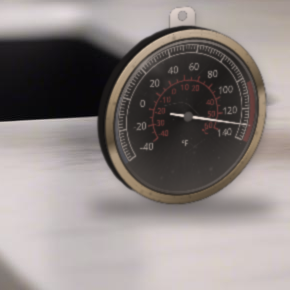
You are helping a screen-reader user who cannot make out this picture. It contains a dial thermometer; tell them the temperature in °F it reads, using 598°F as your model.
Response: 130°F
